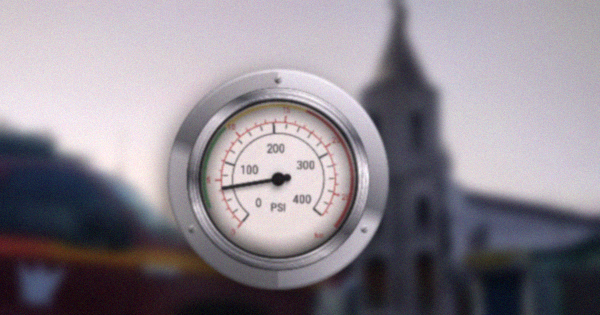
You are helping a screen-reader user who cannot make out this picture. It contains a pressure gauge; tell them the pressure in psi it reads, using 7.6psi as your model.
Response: 60psi
